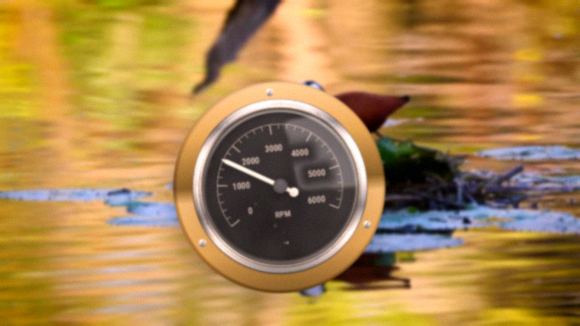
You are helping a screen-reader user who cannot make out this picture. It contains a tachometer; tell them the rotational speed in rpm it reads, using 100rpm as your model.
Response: 1600rpm
